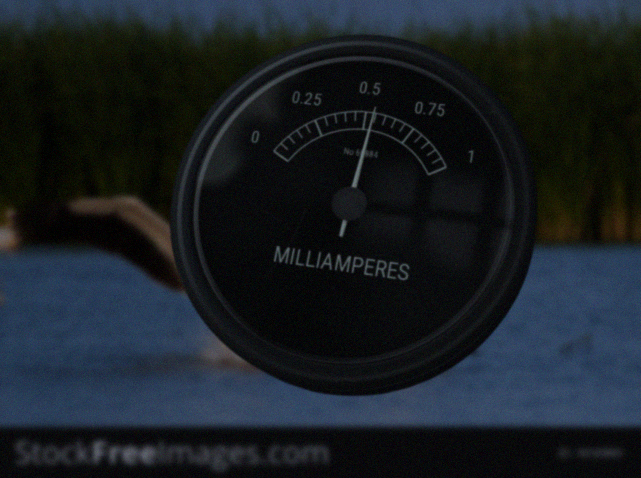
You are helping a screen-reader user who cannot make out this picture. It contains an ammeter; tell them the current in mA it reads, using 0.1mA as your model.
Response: 0.55mA
